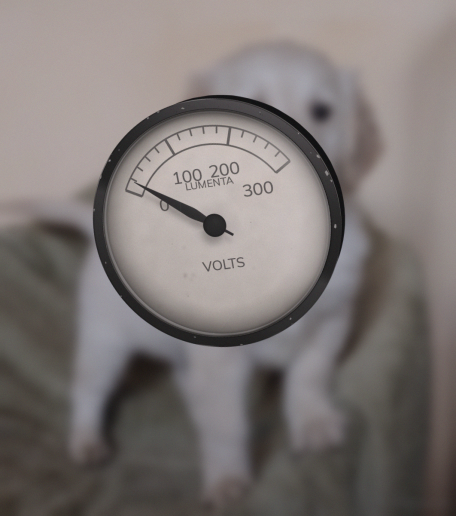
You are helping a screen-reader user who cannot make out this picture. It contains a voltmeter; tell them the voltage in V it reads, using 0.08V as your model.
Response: 20V
